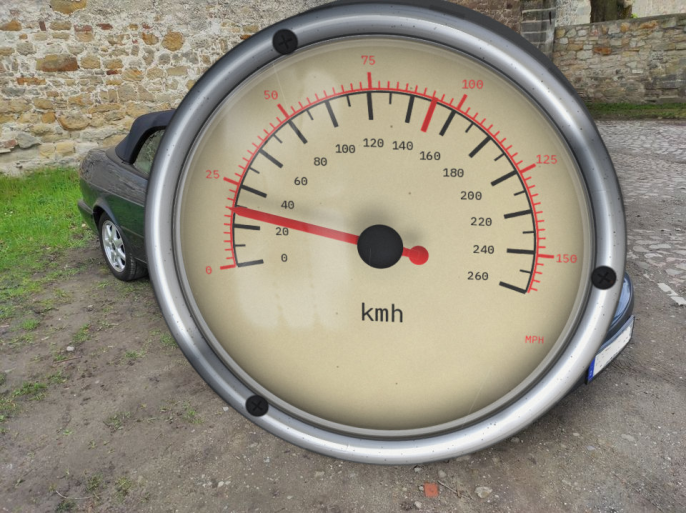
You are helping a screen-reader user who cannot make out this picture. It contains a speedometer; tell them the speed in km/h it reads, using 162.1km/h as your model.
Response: 30km/h
